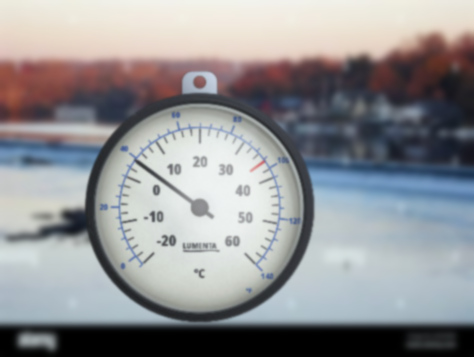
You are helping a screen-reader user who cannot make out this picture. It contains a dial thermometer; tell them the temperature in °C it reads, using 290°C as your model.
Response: 4°C
